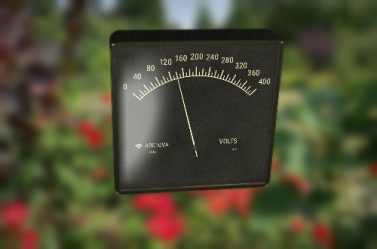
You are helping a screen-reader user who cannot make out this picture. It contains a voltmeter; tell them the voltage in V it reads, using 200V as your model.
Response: 140V
